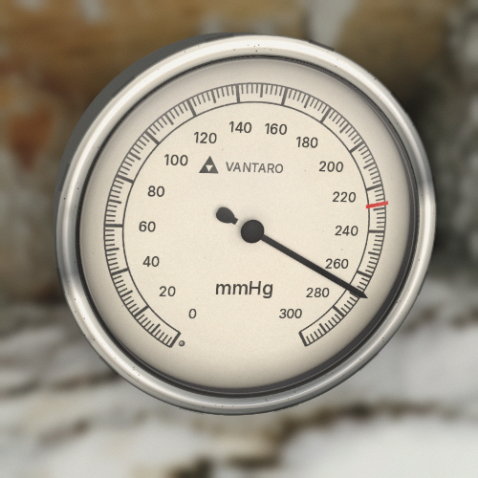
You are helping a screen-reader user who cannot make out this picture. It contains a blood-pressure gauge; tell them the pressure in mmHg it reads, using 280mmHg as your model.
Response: 268mmHg
